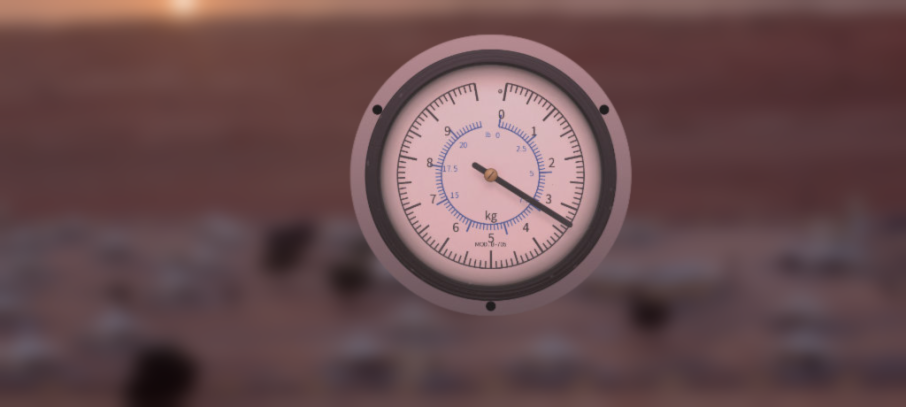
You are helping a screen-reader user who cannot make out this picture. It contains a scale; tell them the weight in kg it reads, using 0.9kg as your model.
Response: 3.3kg
